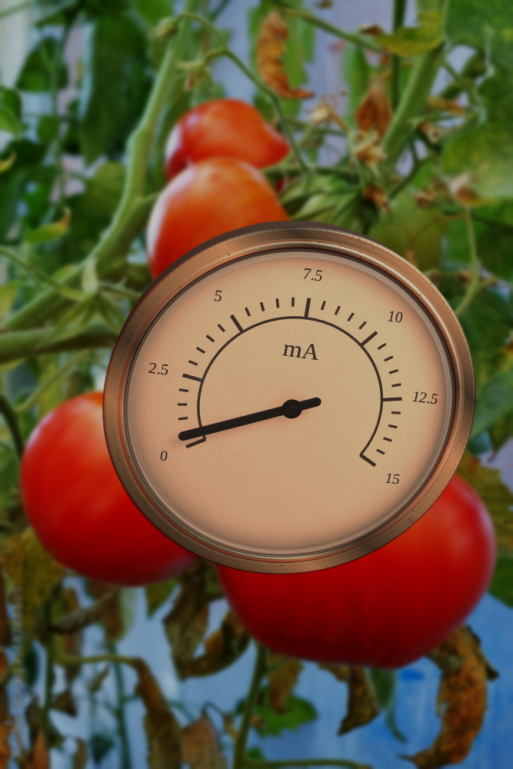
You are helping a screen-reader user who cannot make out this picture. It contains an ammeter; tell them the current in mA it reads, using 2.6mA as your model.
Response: 0.5mA
